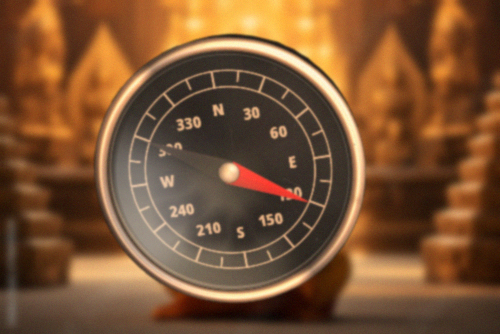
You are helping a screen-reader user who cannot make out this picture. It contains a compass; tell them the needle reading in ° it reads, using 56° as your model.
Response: 120°
